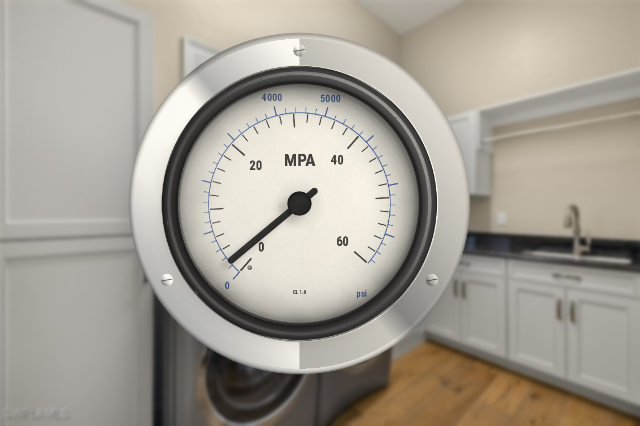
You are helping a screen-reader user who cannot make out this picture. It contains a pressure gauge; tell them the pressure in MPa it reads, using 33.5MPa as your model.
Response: 2MPa
